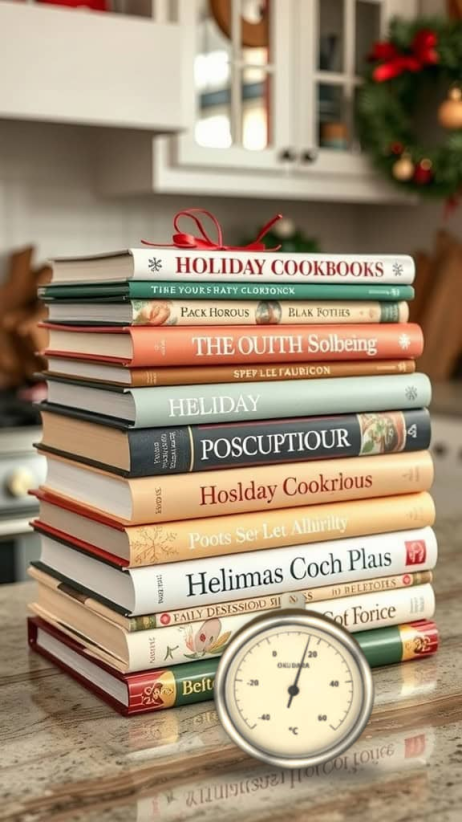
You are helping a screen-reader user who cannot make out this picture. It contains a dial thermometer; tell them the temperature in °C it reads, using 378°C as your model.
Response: 16°C
